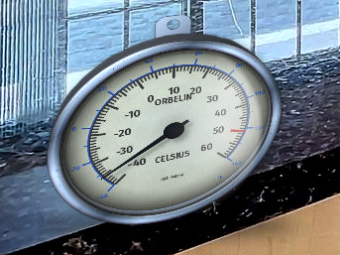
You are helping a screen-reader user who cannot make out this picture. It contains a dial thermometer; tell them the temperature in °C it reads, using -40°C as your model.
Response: -35°C
